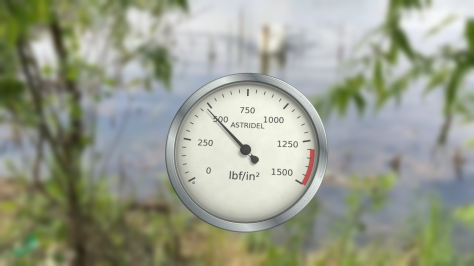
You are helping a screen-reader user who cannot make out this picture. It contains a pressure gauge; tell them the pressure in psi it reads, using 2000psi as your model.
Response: 475psi
